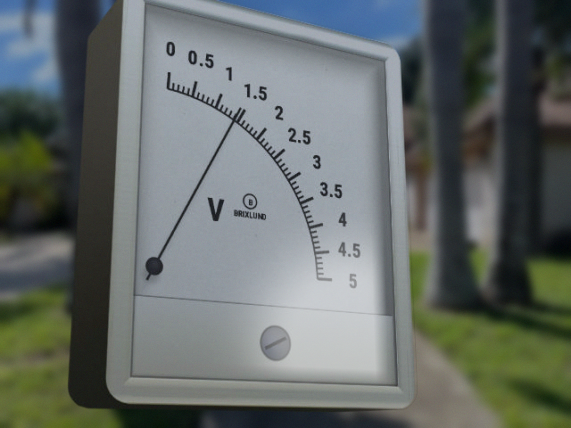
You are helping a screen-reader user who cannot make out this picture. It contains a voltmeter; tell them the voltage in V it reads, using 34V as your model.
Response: 1.4V
